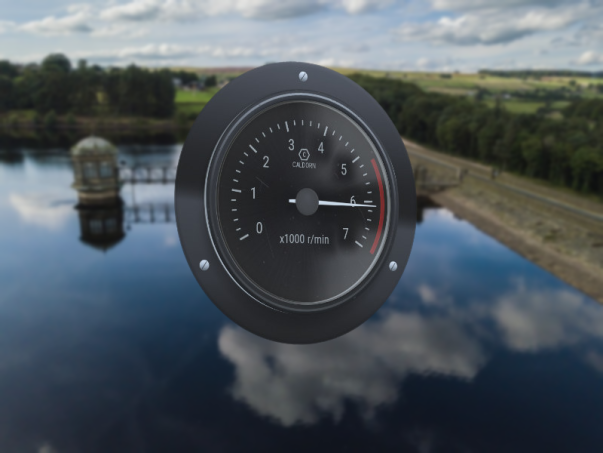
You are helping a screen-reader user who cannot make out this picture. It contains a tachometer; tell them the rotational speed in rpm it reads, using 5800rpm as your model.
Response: 6100rpm
